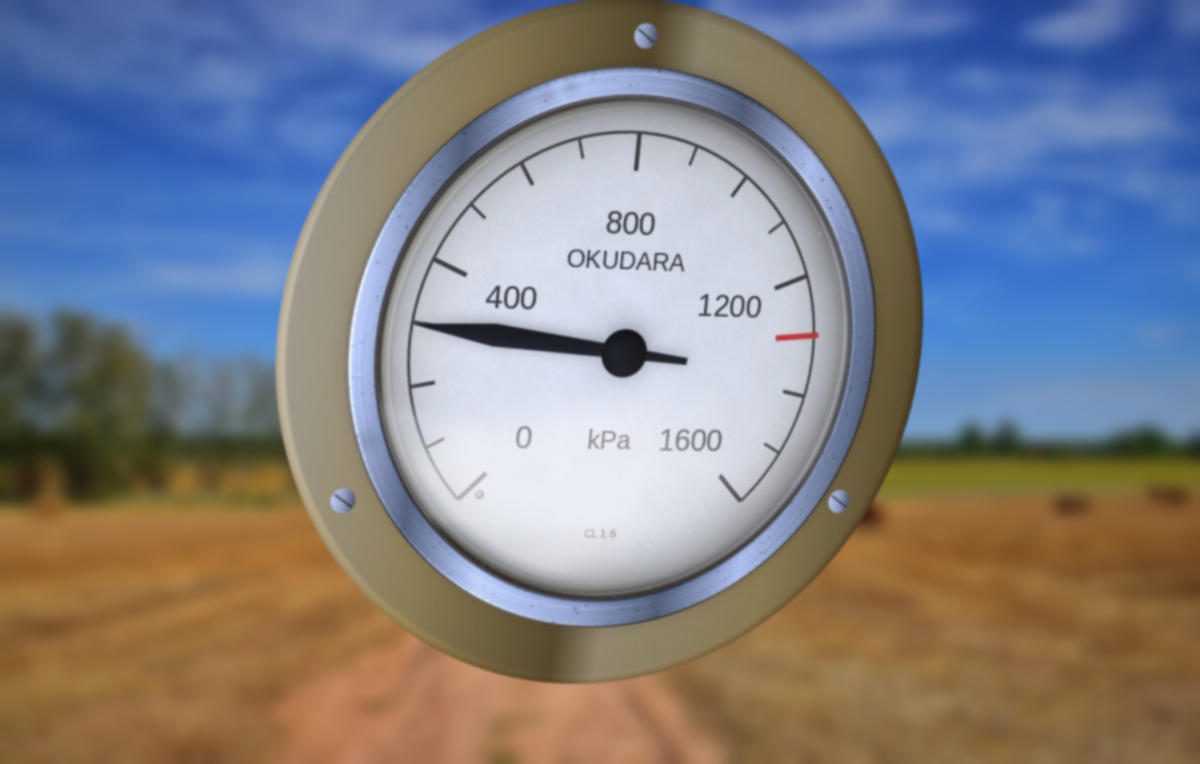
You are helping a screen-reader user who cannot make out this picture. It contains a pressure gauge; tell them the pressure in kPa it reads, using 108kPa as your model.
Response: 300kPa
